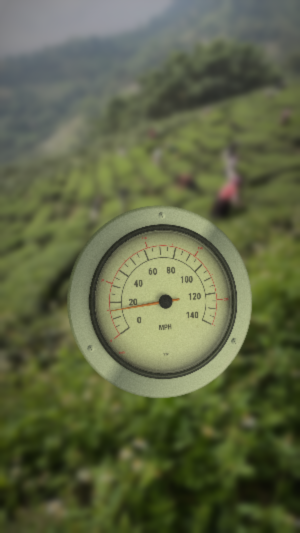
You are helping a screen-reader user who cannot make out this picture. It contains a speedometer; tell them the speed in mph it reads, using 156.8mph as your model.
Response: 15mph
